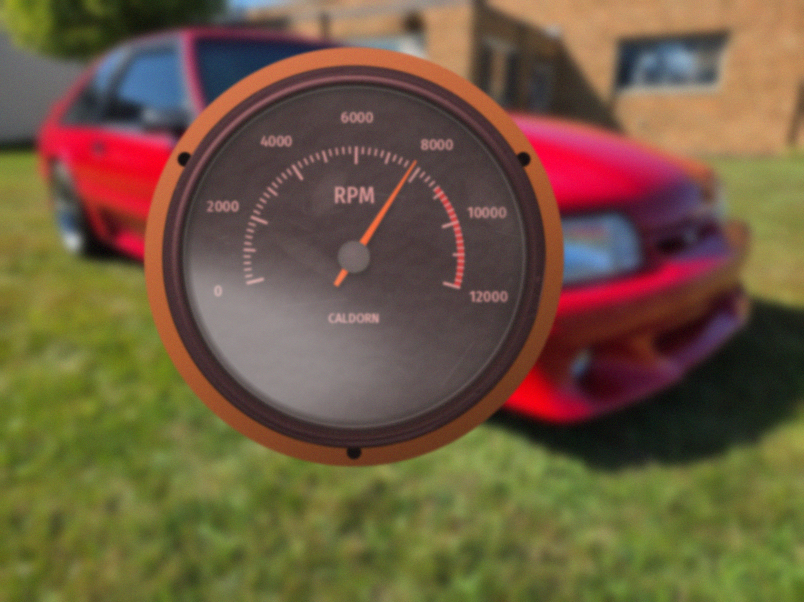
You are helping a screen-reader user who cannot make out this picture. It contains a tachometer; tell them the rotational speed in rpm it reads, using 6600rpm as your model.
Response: 7800rpm
